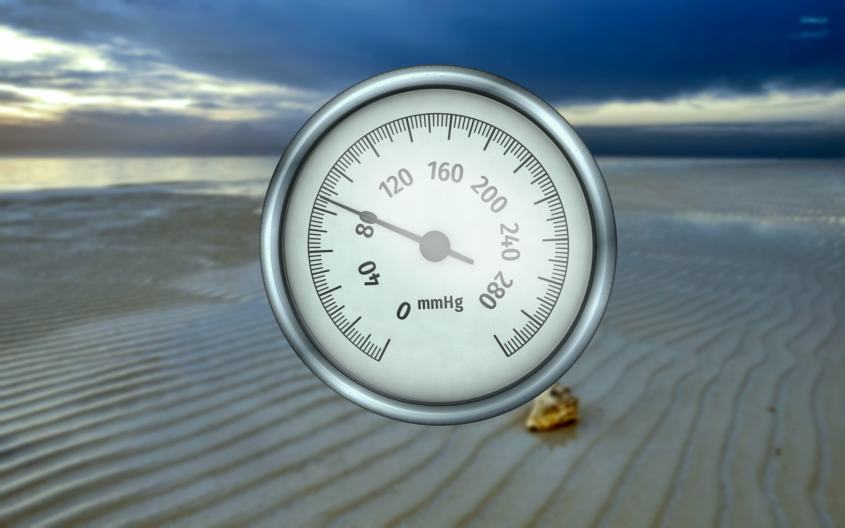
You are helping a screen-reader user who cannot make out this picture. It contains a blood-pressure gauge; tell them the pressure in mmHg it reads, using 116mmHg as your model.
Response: 86mmHg
